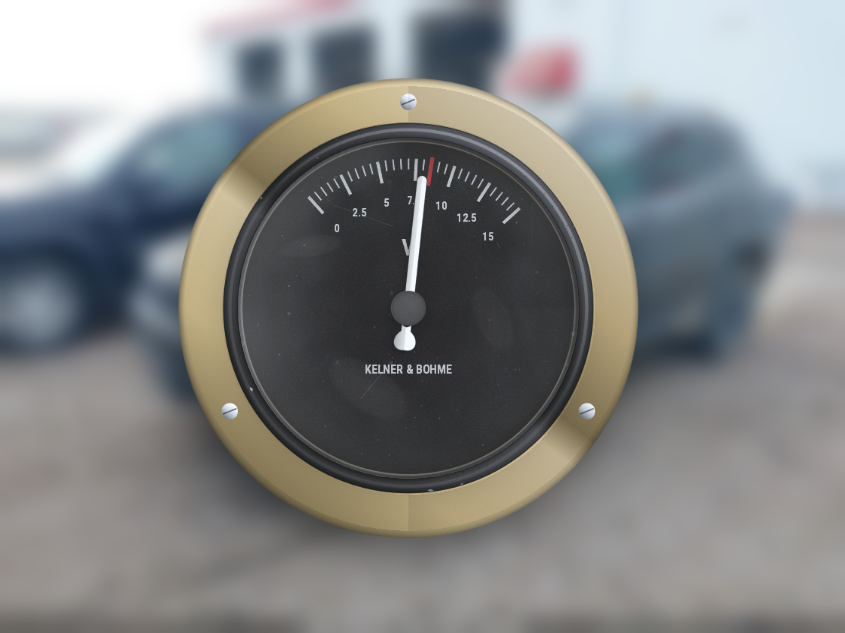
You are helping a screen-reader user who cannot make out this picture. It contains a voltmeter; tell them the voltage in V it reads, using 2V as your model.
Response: 8V
